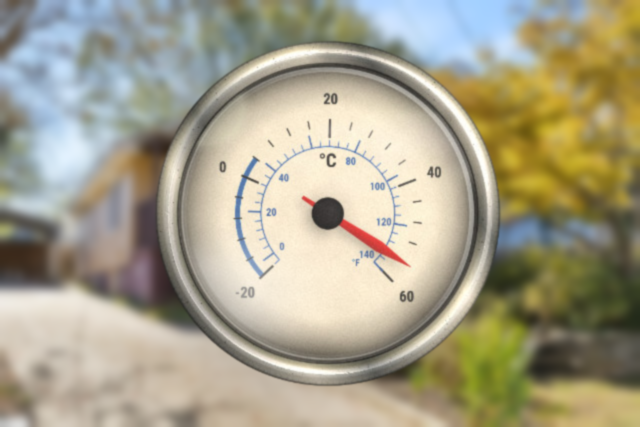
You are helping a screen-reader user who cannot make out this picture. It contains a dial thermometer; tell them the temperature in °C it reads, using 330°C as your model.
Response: 56°C
